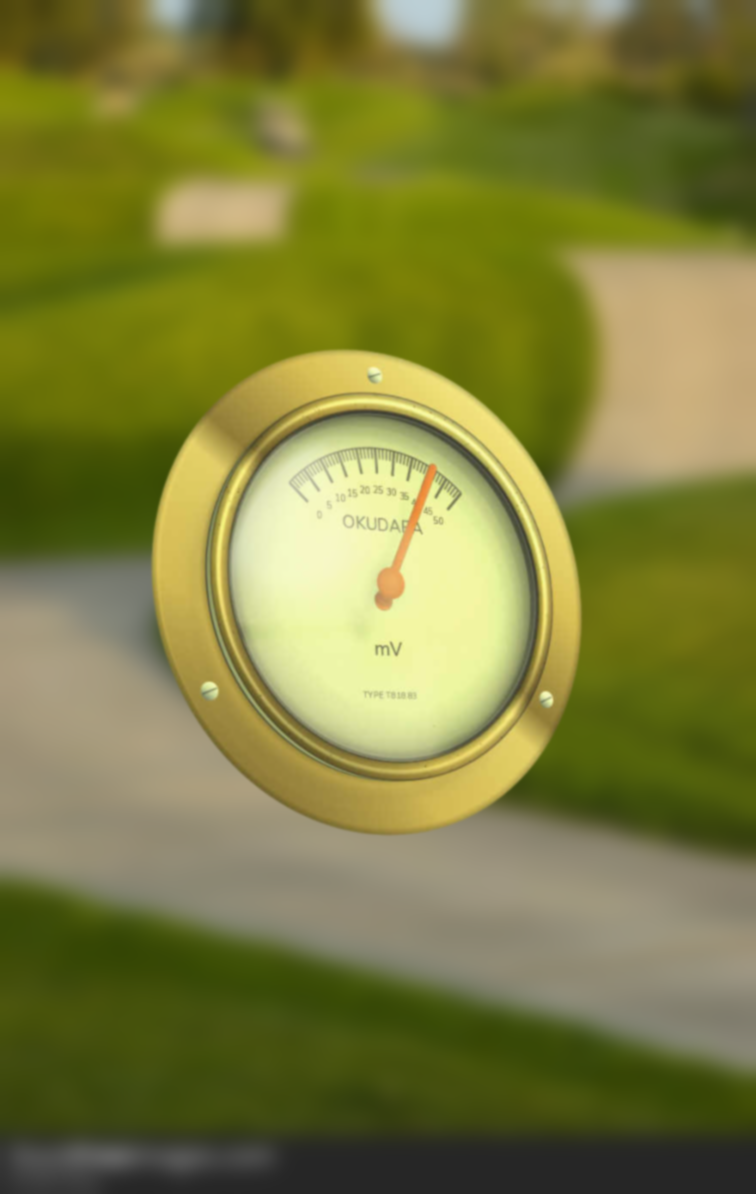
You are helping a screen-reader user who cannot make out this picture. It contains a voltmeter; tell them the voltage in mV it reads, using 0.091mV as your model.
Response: 40mV
